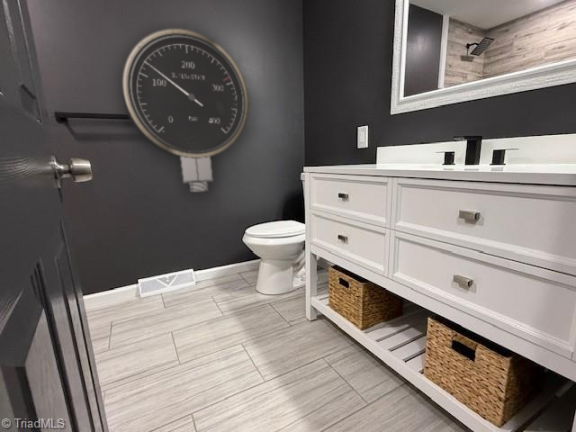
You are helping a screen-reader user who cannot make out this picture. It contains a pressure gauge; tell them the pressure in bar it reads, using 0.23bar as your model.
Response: 120bar
